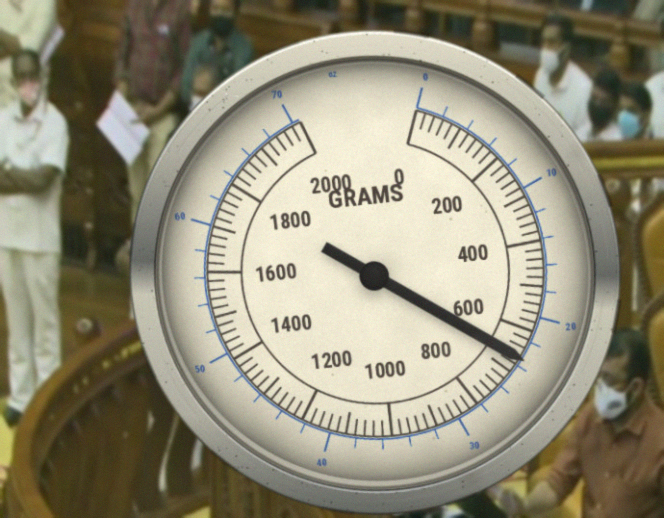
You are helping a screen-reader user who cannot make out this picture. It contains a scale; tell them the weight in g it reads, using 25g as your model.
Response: 660g
